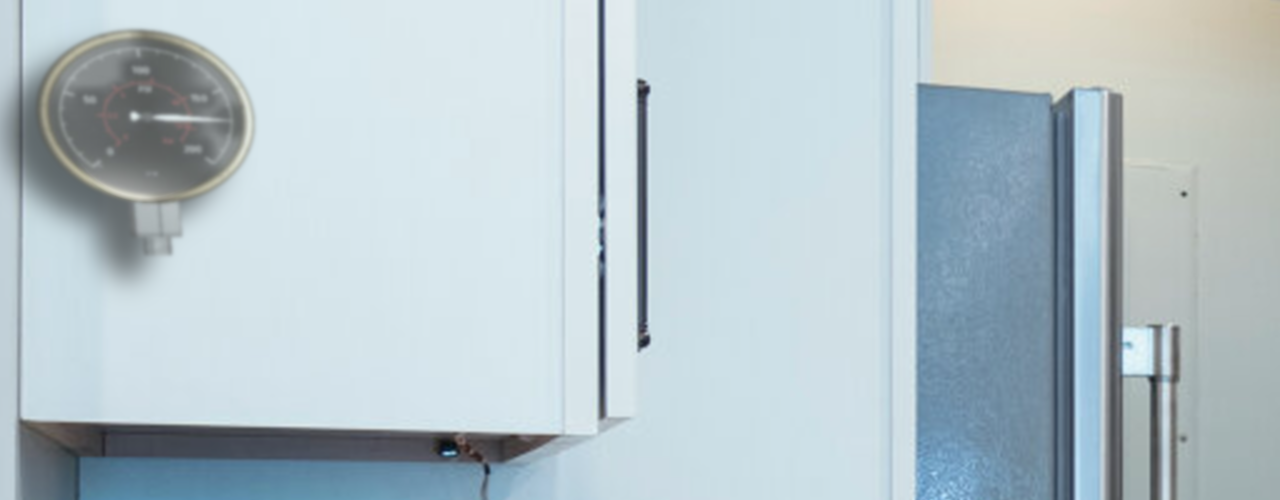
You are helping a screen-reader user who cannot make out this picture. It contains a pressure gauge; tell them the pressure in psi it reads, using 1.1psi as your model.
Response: 170psi
